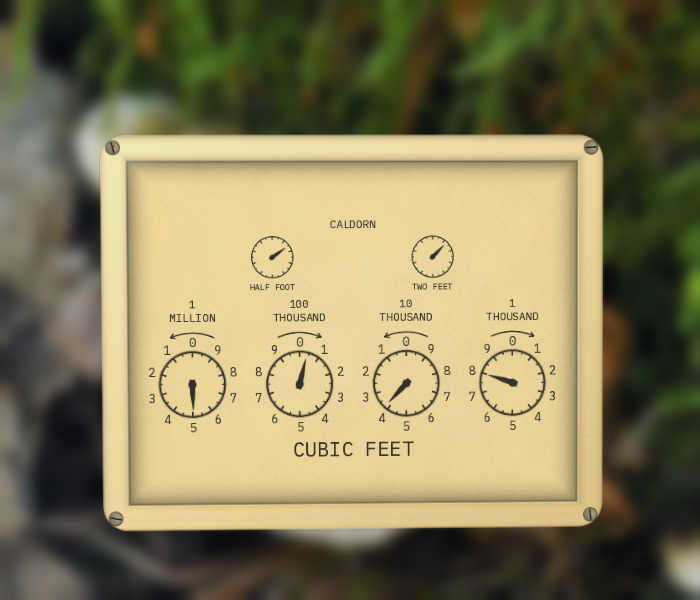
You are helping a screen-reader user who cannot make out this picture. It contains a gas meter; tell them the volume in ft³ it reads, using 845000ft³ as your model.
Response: 503800ft³
